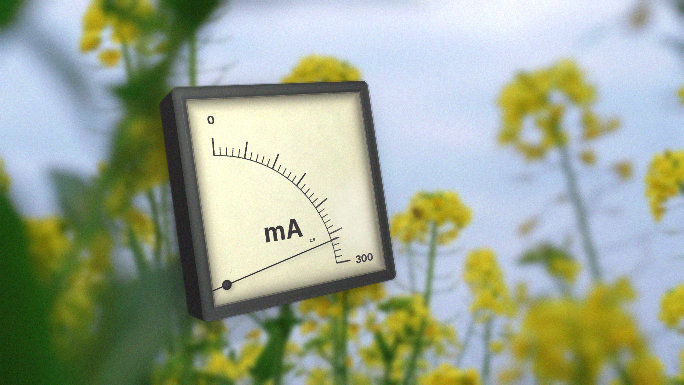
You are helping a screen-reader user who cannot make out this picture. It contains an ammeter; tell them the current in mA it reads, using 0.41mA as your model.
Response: 260mA
